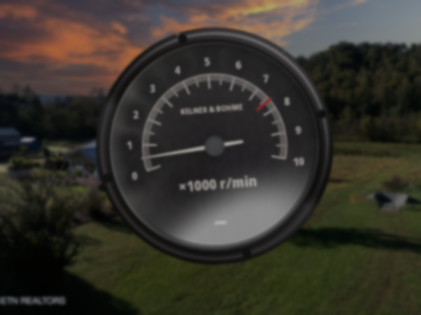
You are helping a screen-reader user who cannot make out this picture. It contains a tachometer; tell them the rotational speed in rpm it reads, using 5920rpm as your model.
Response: 500rpm
